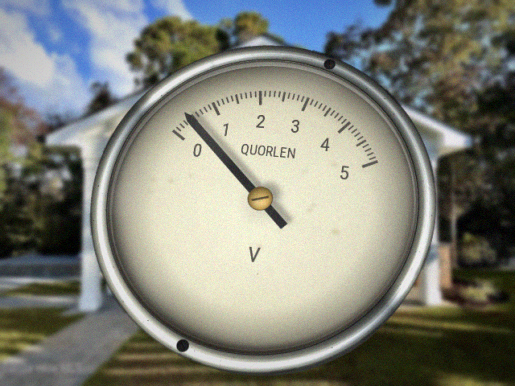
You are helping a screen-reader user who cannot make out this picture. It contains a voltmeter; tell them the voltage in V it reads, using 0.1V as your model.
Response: 0.4V
